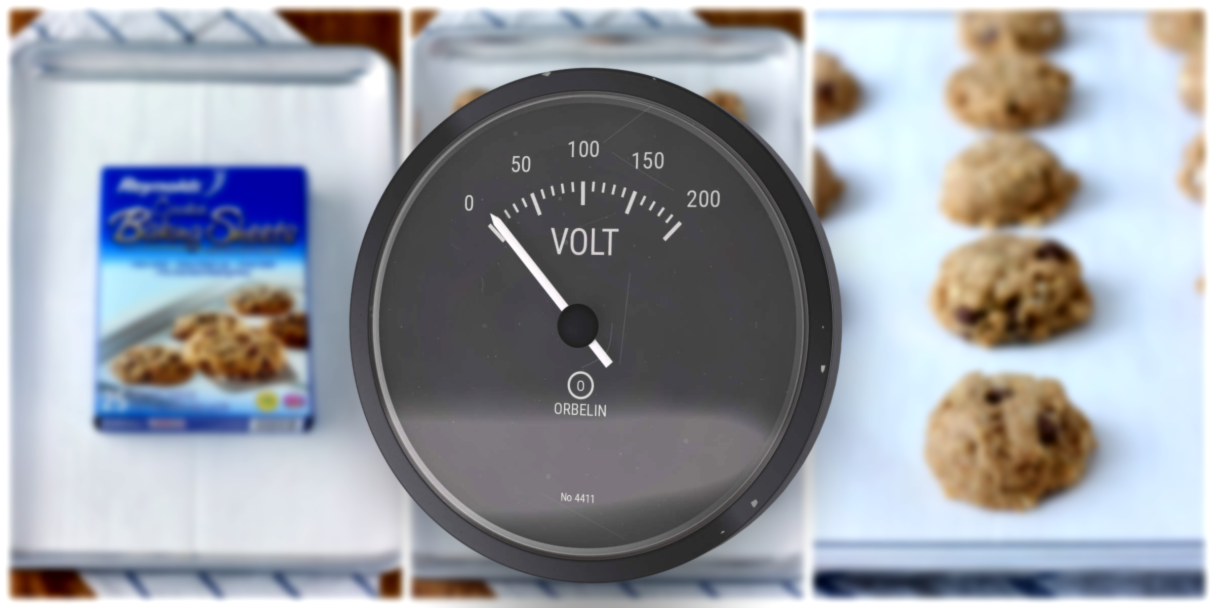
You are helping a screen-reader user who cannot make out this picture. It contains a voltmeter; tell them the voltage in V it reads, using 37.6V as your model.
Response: 10V
